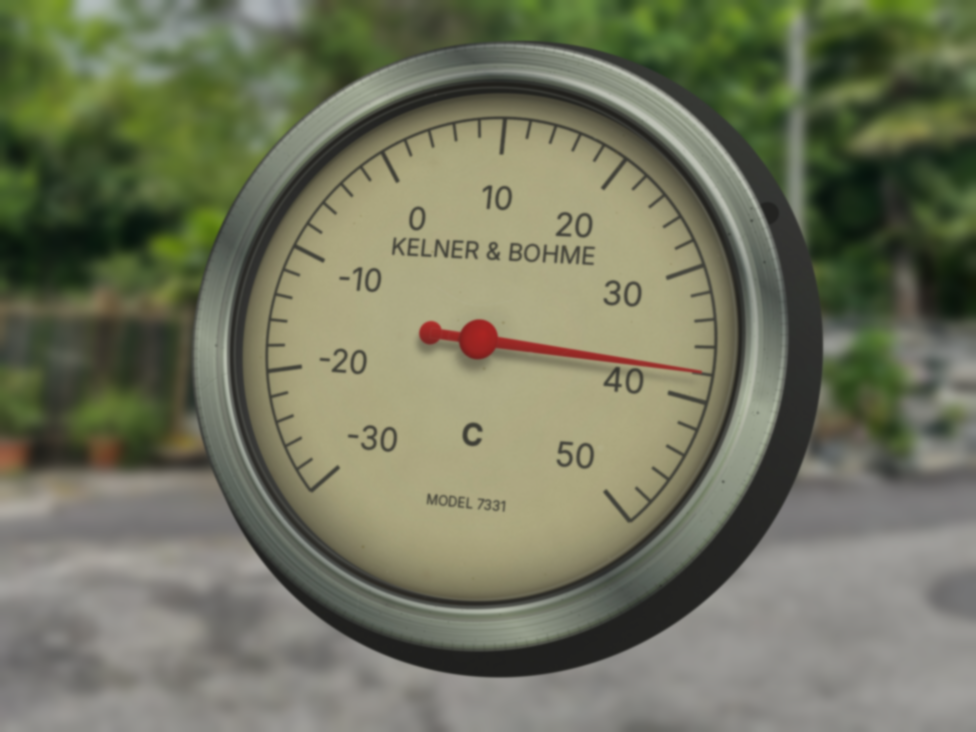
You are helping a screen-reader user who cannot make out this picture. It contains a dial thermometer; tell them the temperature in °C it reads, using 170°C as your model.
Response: 38°C
